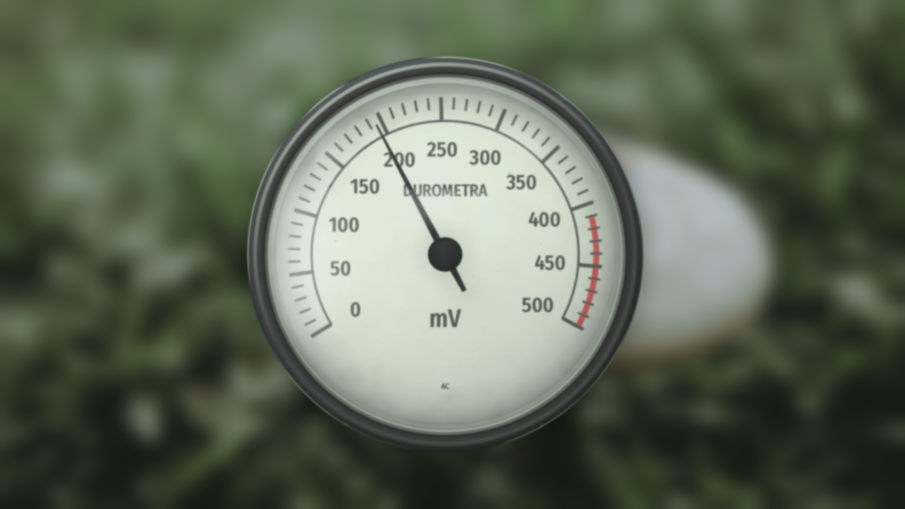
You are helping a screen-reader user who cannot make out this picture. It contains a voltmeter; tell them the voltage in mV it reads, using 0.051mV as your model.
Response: 195mV
